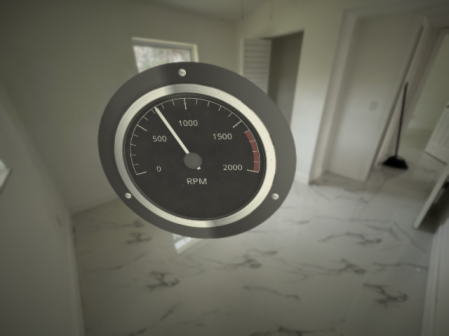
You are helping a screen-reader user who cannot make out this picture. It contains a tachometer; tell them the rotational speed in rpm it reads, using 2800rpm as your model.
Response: 750rpm
